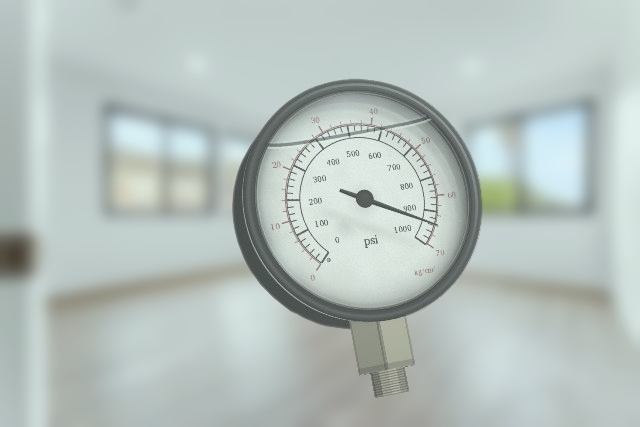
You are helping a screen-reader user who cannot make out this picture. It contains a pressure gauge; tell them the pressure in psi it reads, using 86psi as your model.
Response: 940psi
